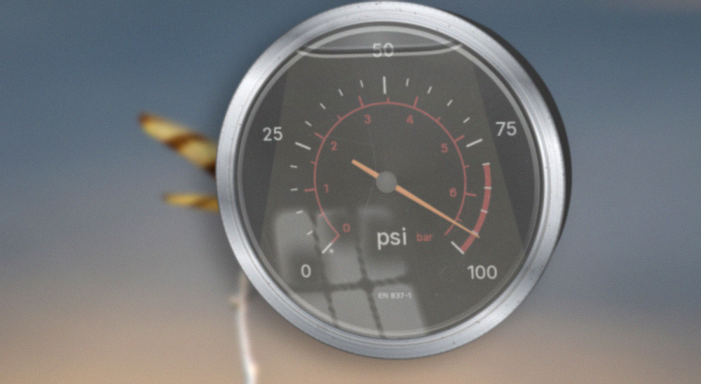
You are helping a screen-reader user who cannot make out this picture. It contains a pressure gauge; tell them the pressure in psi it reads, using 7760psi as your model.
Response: 95psi
